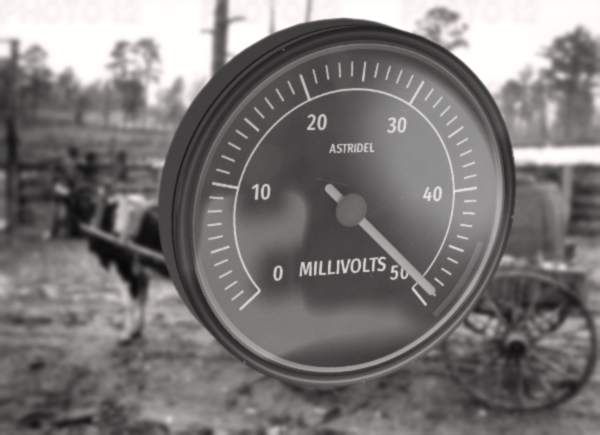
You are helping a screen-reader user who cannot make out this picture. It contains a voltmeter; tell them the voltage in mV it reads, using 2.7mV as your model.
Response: 49mV
